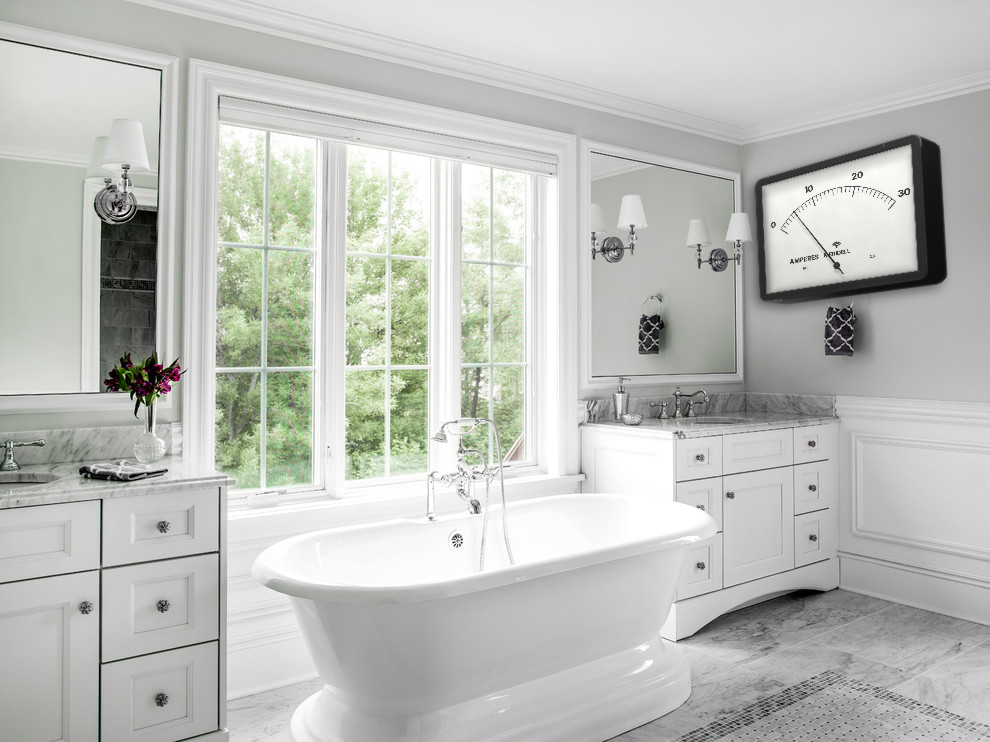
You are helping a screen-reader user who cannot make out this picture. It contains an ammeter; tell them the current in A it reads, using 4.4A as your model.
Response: 5A
